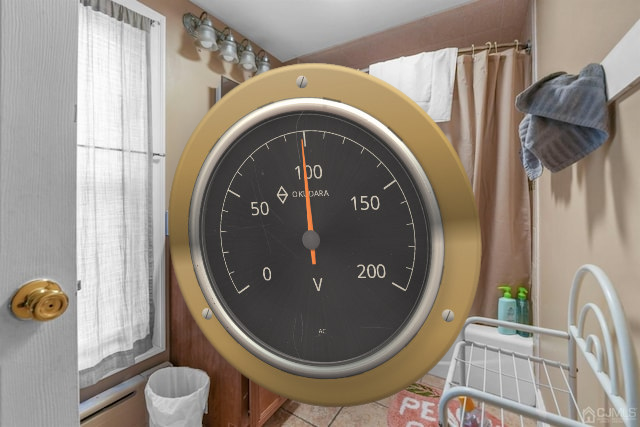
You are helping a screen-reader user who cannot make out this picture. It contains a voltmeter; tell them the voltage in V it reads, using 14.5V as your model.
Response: 100V
